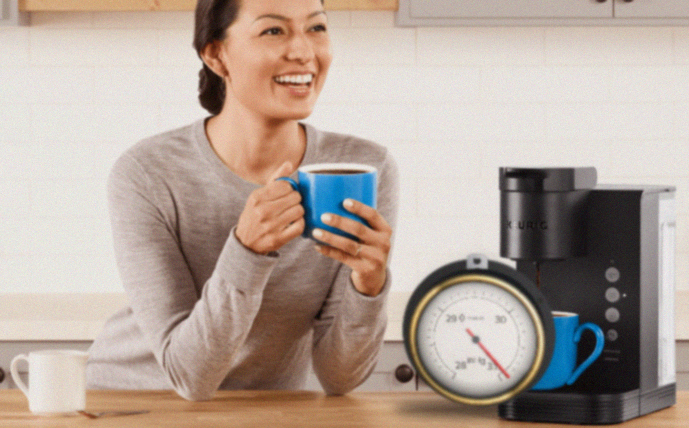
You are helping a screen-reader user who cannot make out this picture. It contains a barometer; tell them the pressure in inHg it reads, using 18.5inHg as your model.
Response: 30.9inHg
